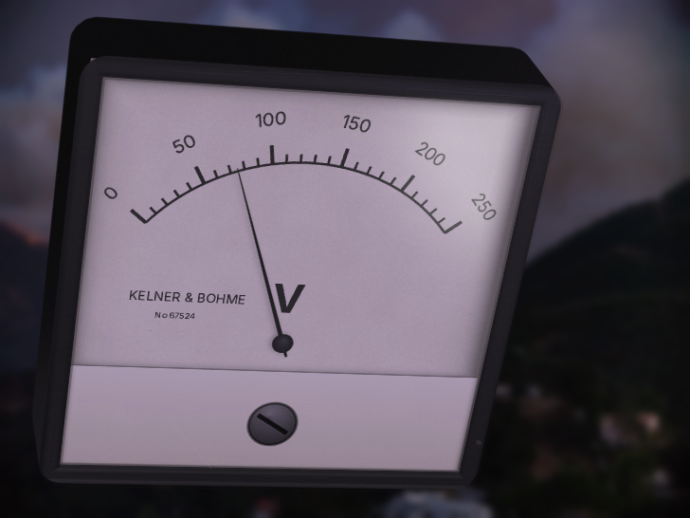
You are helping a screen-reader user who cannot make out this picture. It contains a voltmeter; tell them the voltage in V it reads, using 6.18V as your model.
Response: 75V
